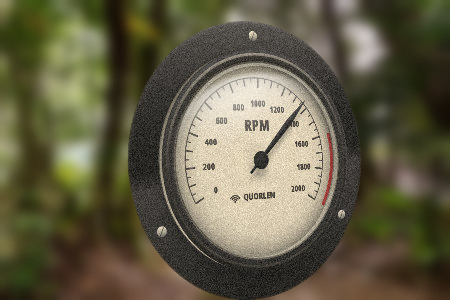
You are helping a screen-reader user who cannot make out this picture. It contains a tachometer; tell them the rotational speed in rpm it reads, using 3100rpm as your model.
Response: 1350rpm
